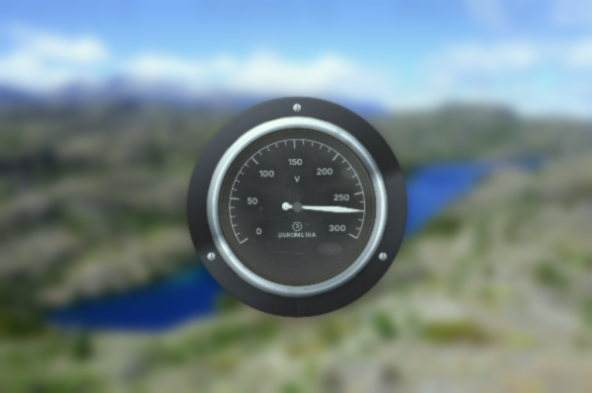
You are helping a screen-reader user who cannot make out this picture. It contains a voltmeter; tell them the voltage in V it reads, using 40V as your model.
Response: 270V
